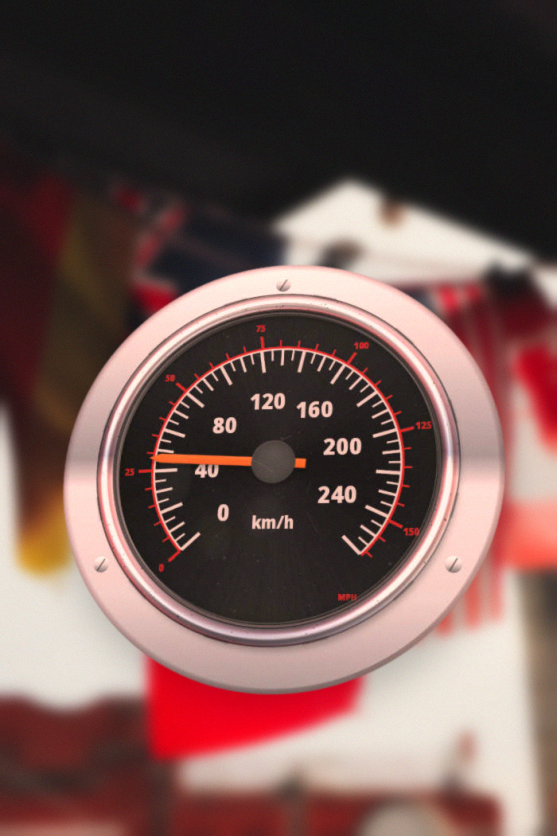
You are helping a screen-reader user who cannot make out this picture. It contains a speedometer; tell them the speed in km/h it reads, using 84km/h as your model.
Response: 45km/h
